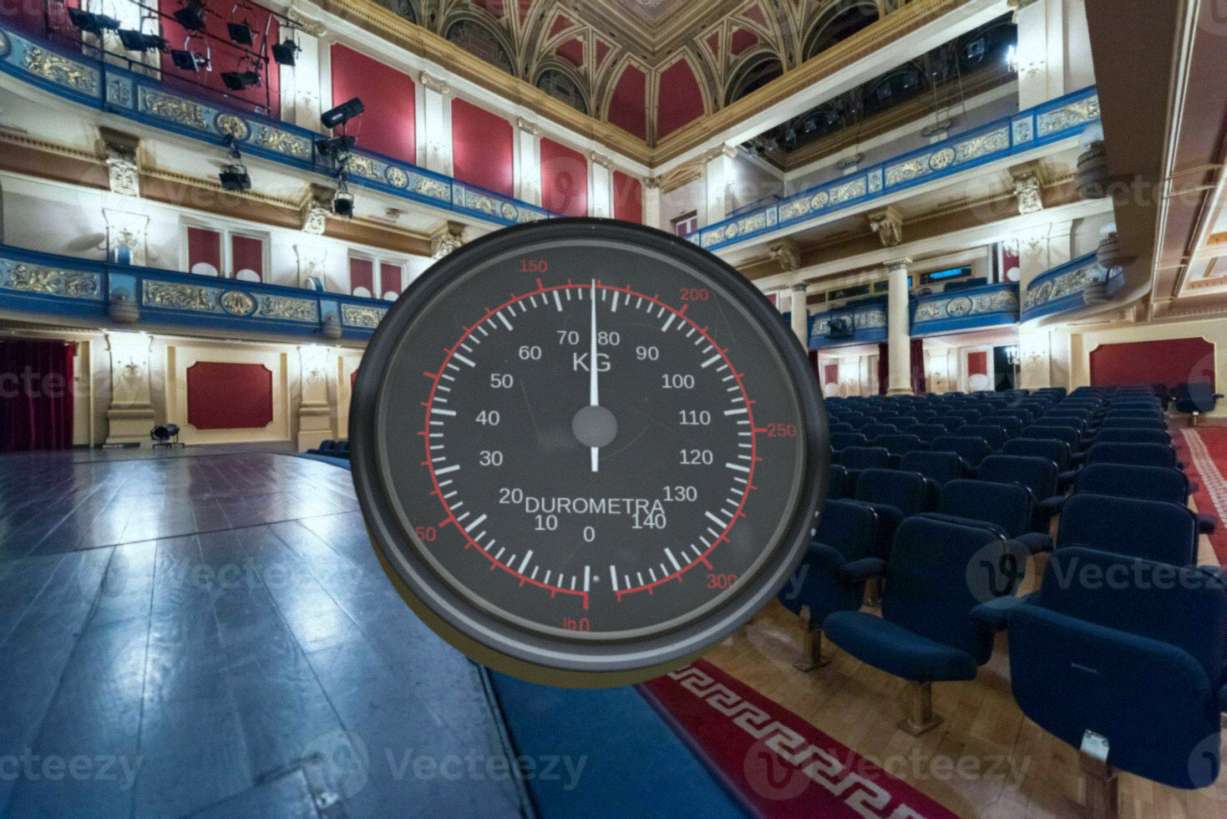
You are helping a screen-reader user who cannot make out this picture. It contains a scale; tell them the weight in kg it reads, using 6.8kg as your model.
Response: 76kg
